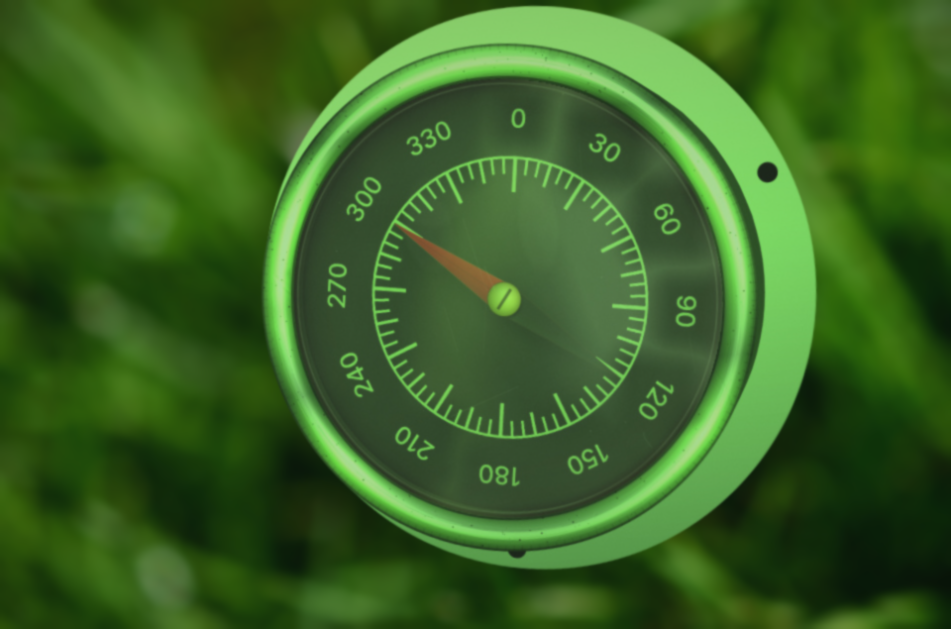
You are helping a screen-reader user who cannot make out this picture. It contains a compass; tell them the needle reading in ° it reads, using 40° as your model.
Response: 300°
